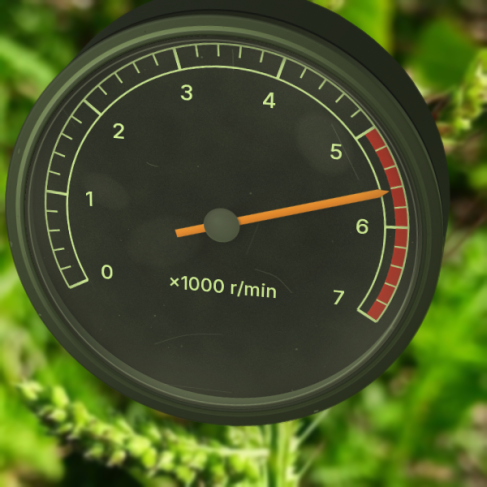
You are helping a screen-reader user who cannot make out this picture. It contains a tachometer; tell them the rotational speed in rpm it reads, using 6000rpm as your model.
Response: 5600rpm
